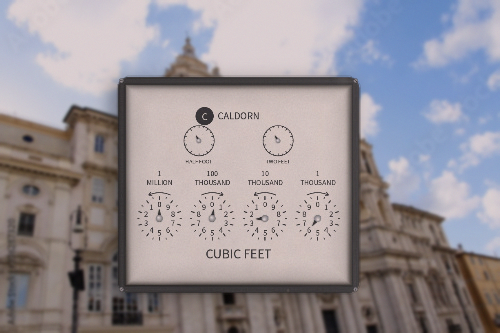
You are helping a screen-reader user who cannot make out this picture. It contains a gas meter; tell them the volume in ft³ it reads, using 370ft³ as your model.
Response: 2600ft³
